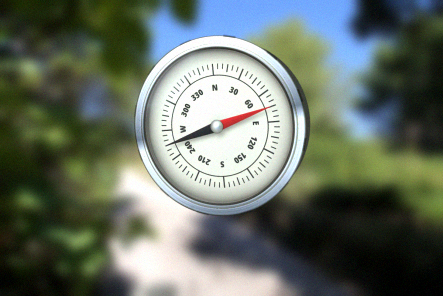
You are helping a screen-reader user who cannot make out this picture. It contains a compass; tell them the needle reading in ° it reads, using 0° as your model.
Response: 75°
